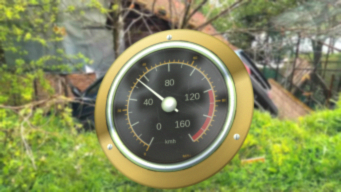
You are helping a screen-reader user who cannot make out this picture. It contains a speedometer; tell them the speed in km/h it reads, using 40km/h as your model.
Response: 55km/h
